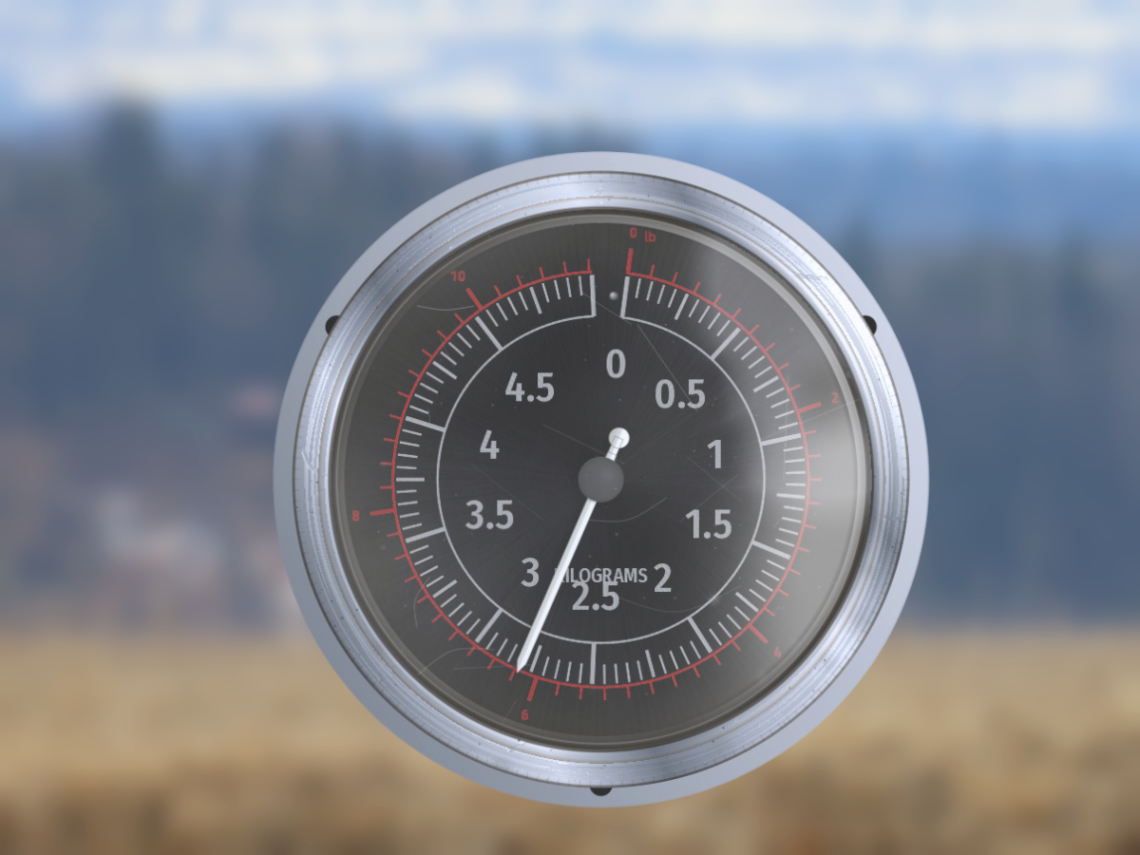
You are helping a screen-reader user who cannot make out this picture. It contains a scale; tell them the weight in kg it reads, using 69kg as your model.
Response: 2.8kg
